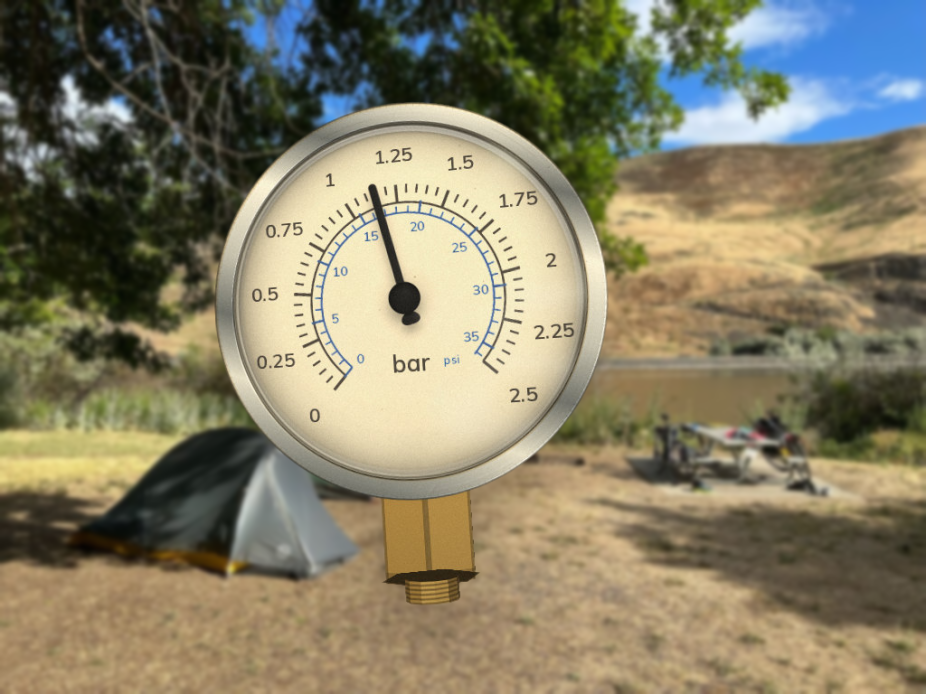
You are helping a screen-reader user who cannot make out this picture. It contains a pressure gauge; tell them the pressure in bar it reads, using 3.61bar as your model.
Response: 1.15bar
